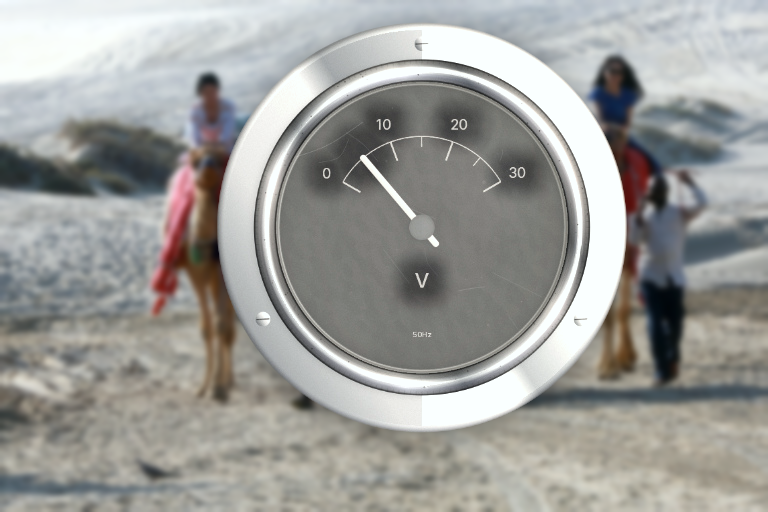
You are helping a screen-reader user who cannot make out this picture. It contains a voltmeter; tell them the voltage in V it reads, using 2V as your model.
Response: 5V
